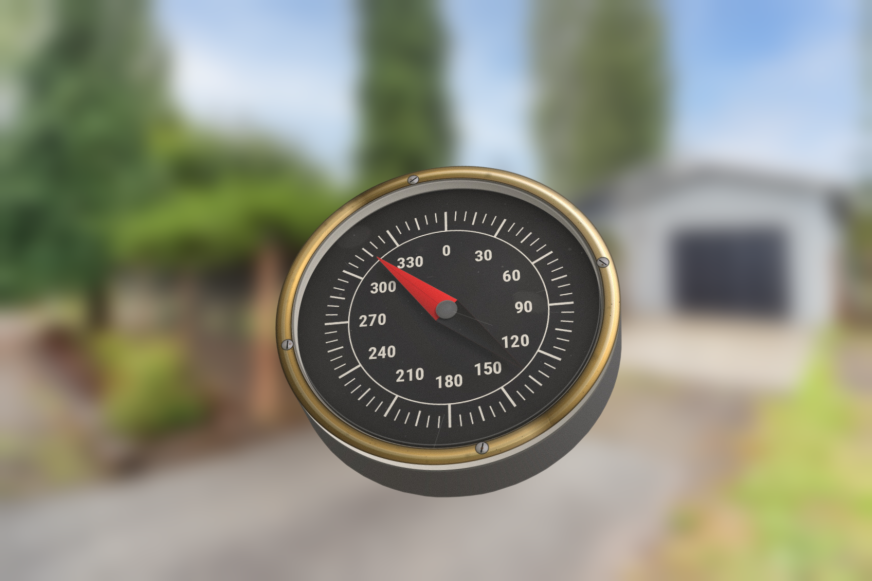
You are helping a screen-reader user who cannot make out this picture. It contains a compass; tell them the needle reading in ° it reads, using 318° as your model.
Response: 315°
